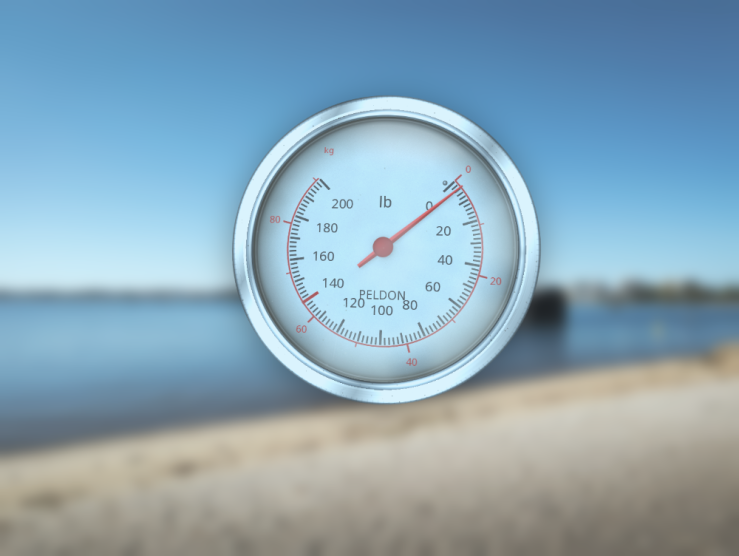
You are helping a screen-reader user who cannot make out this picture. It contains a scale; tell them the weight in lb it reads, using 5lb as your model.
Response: 4lb
